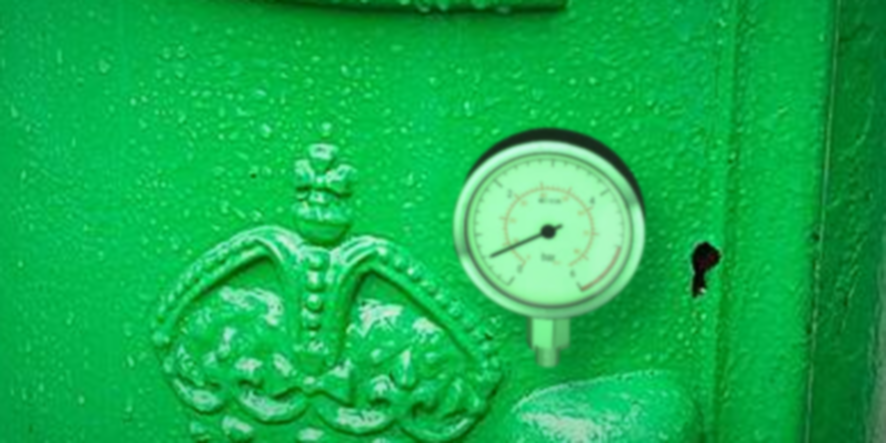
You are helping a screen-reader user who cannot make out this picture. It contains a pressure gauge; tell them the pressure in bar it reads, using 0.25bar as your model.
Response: 0.6bar
